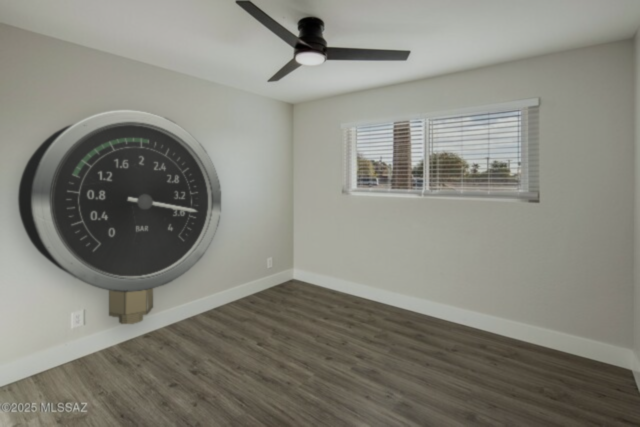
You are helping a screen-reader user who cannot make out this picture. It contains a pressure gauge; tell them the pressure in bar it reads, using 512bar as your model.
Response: 3.5bar
